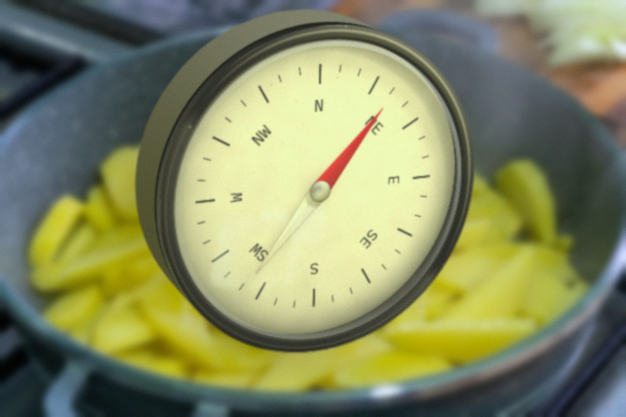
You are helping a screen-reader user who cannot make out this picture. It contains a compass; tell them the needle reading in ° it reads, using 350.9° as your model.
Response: 40°
